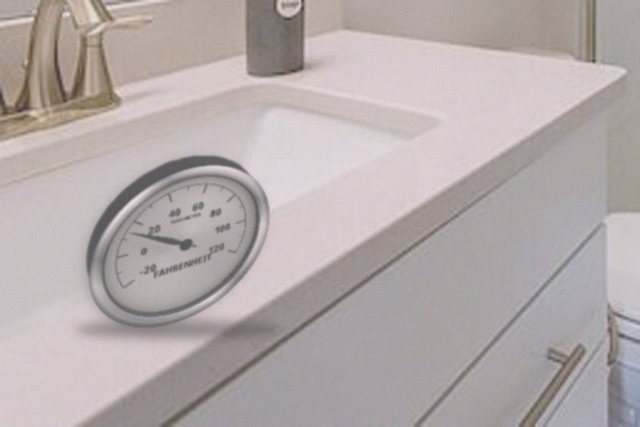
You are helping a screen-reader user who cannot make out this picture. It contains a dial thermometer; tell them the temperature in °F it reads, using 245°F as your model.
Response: 15°F
